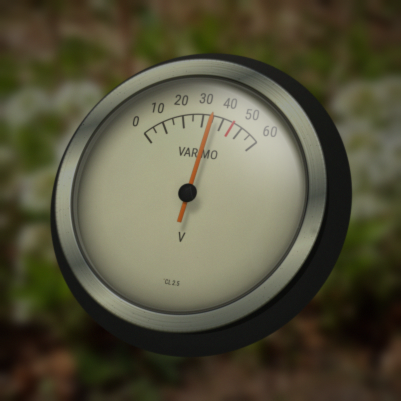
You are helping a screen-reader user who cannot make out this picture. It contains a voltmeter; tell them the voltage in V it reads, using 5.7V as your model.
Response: 35V
